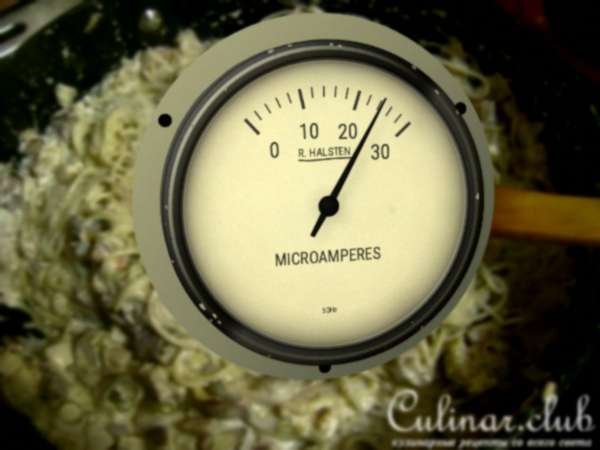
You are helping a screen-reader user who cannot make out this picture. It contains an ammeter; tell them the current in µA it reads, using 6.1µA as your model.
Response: 24µA
